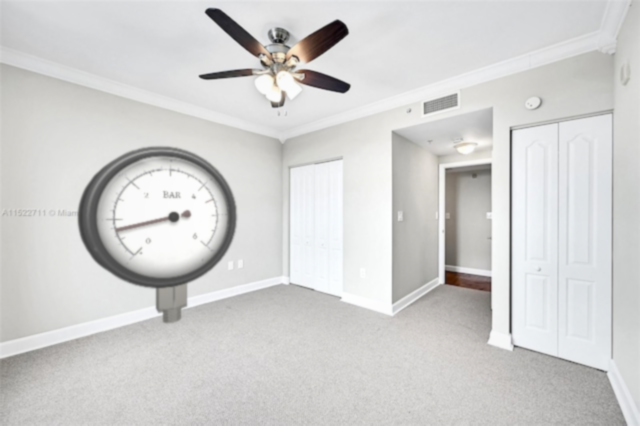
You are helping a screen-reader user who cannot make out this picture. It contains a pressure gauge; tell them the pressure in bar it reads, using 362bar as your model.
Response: 0.75bar
